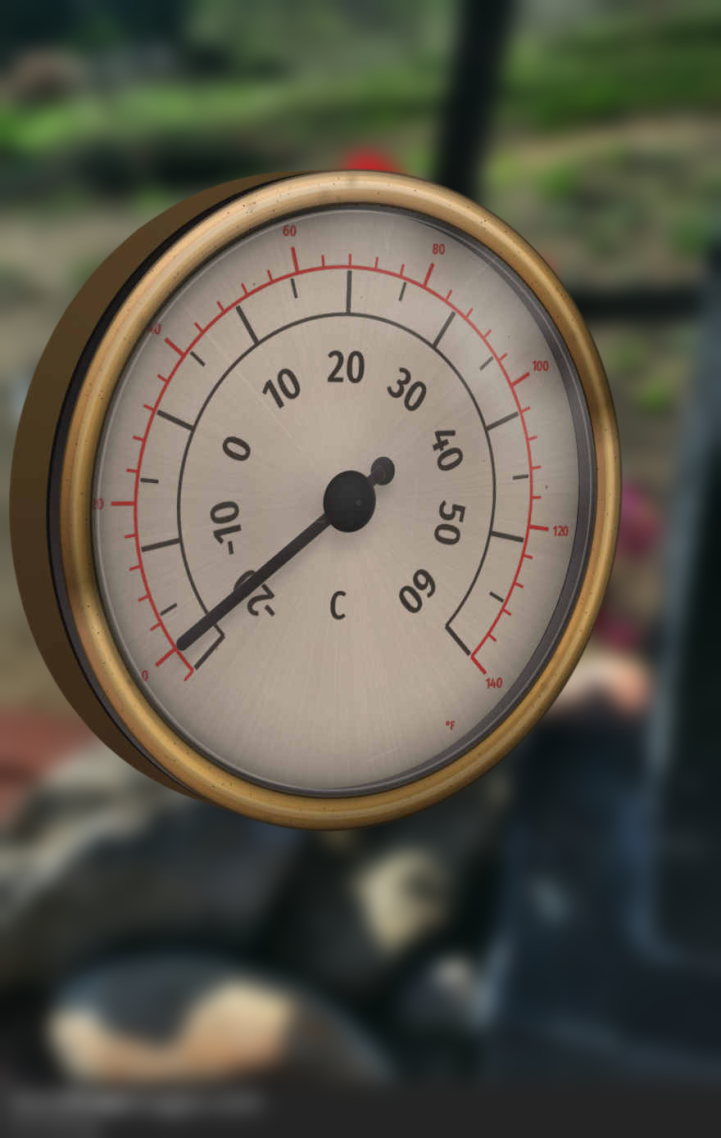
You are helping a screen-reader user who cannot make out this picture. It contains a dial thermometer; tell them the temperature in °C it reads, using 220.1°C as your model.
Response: -17.5°C
